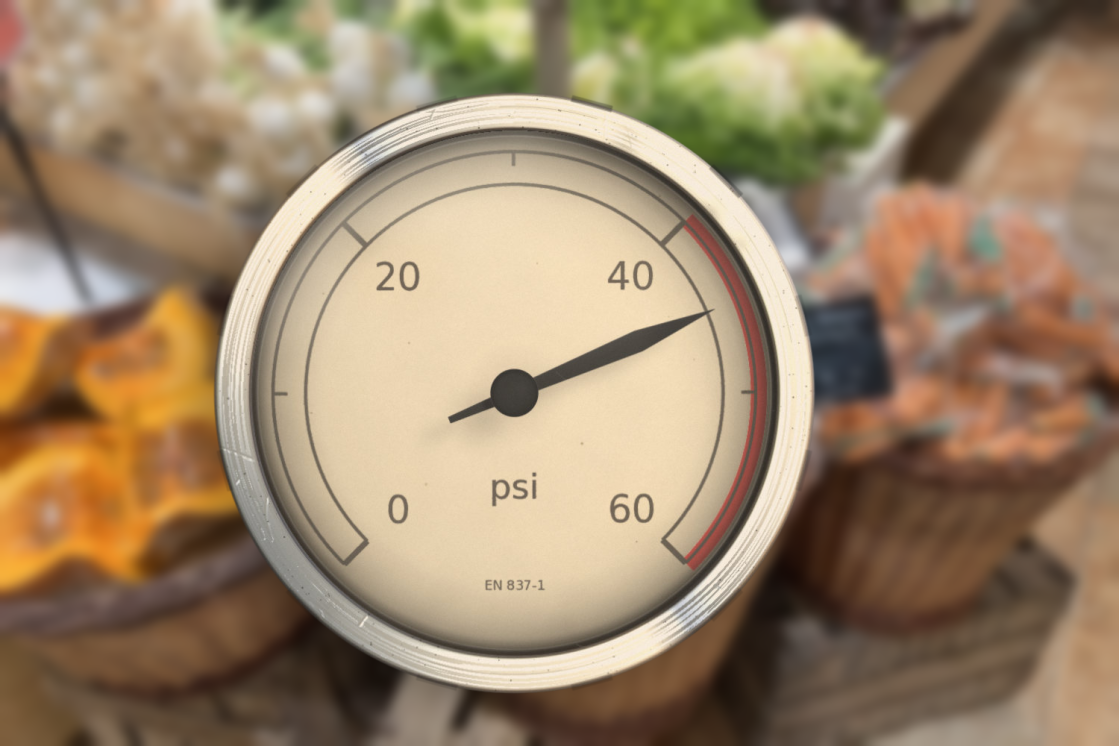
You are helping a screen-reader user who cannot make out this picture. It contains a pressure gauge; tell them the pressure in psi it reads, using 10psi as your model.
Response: 45psi
